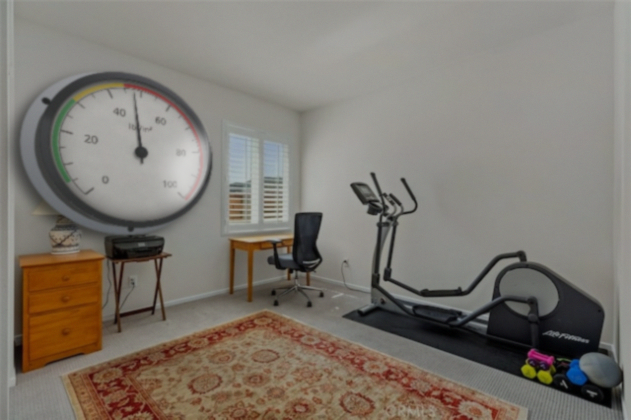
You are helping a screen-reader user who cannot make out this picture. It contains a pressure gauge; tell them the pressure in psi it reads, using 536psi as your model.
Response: 47.5psi
